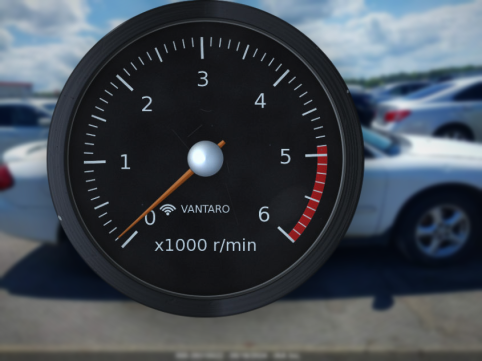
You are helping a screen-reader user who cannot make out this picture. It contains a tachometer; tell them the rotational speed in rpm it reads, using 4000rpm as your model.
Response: 100rpm
